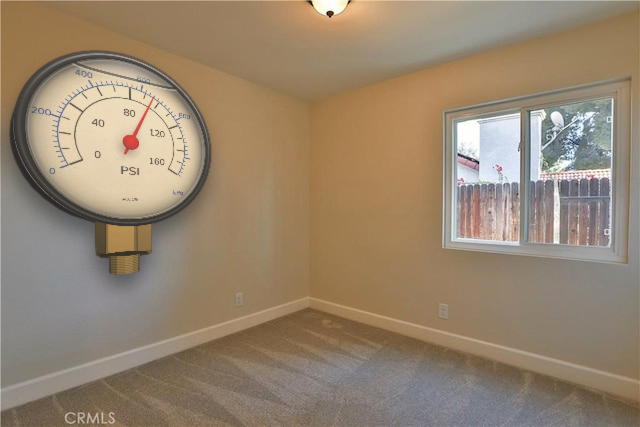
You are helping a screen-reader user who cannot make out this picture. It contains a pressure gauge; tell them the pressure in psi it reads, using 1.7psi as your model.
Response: 95psi
